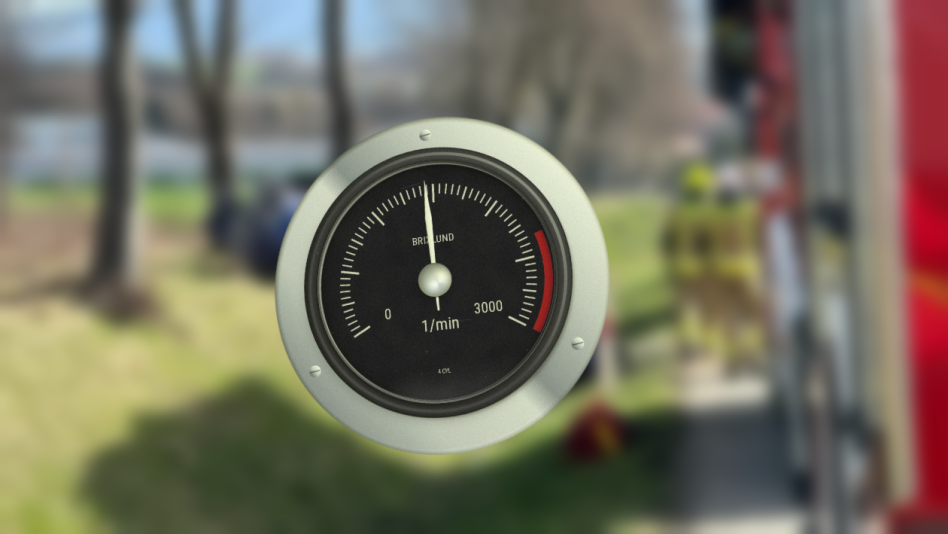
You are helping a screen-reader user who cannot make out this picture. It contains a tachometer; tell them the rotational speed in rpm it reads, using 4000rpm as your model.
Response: 1450rpm
